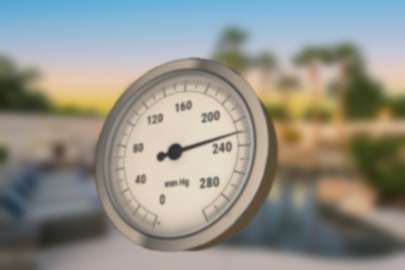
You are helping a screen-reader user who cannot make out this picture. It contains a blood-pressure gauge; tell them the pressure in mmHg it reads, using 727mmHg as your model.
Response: 230mmHg
